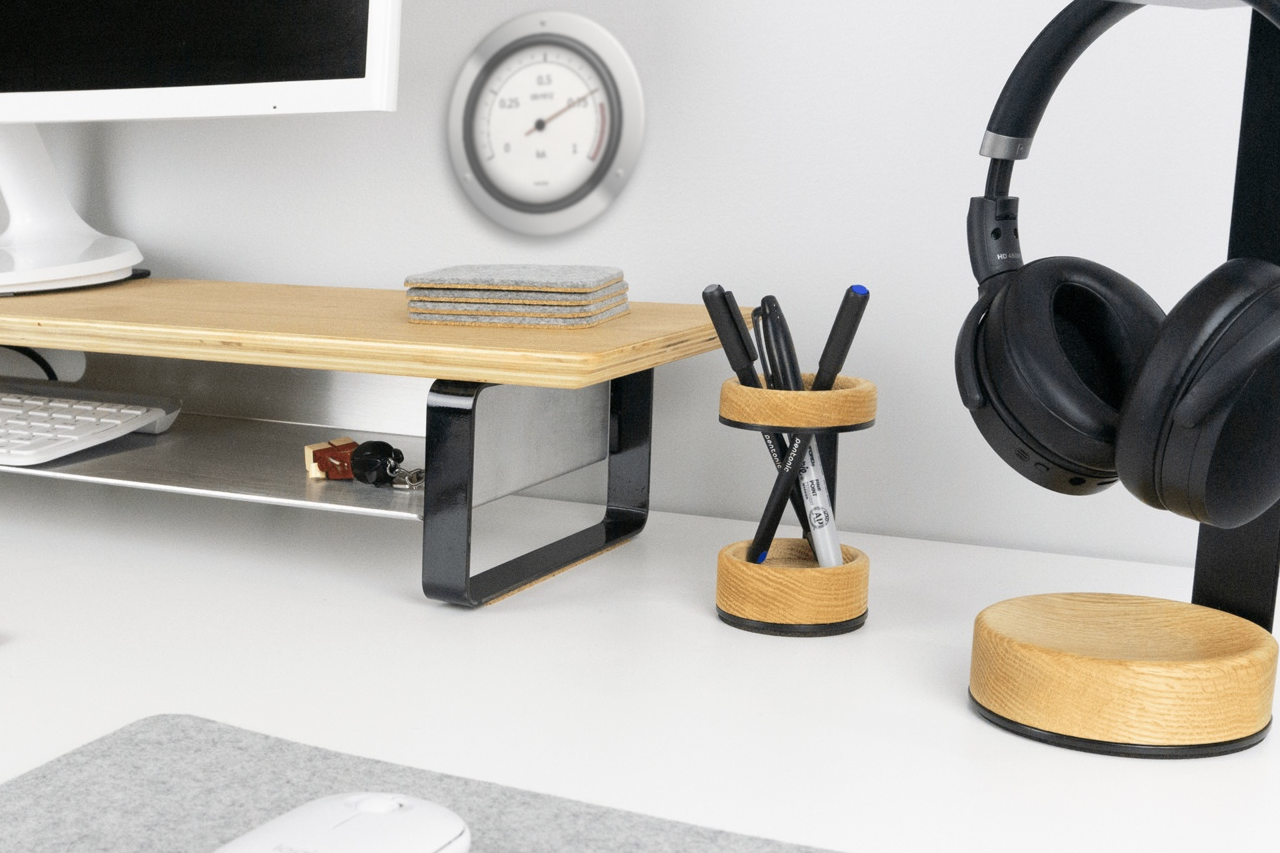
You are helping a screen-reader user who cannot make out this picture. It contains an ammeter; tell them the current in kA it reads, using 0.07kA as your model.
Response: 0.75kA
